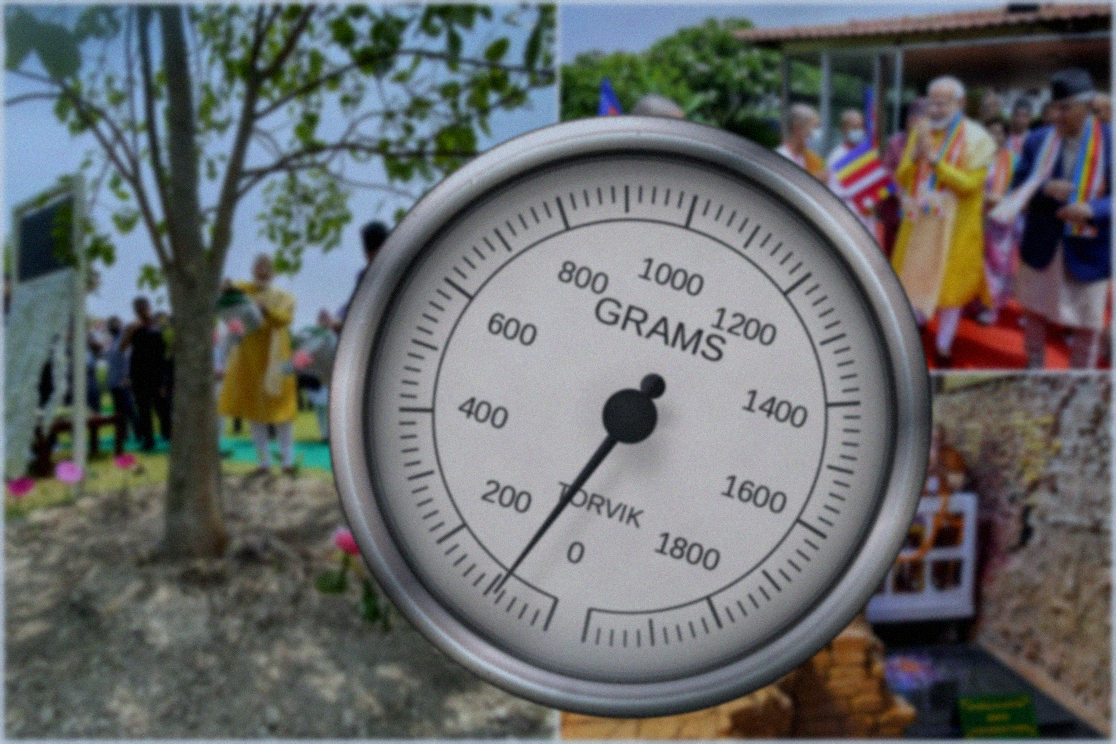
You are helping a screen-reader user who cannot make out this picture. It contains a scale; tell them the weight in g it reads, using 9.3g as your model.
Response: 90g
